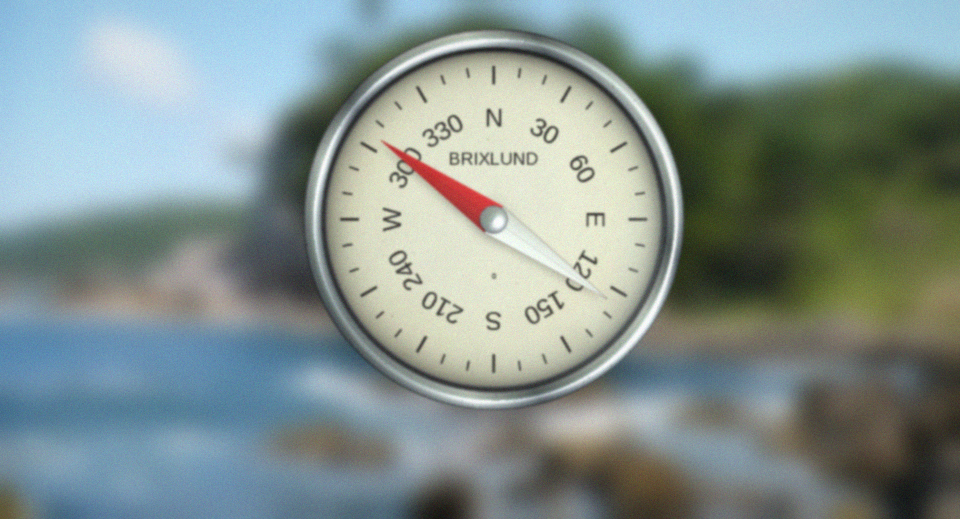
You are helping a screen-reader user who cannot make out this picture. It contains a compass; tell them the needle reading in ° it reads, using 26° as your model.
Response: 305°
